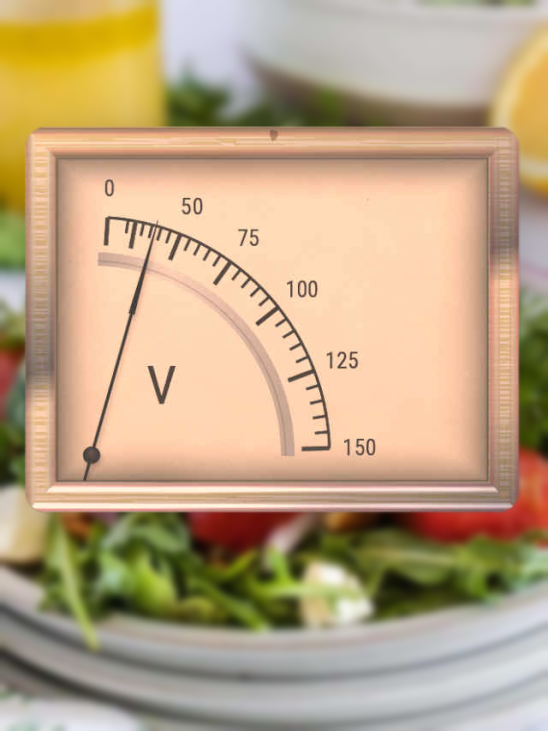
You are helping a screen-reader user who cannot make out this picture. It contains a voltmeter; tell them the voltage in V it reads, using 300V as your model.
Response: 37.5V
